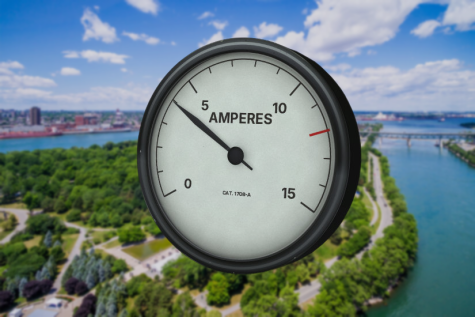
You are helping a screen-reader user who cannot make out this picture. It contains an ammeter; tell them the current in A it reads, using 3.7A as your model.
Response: 4A
